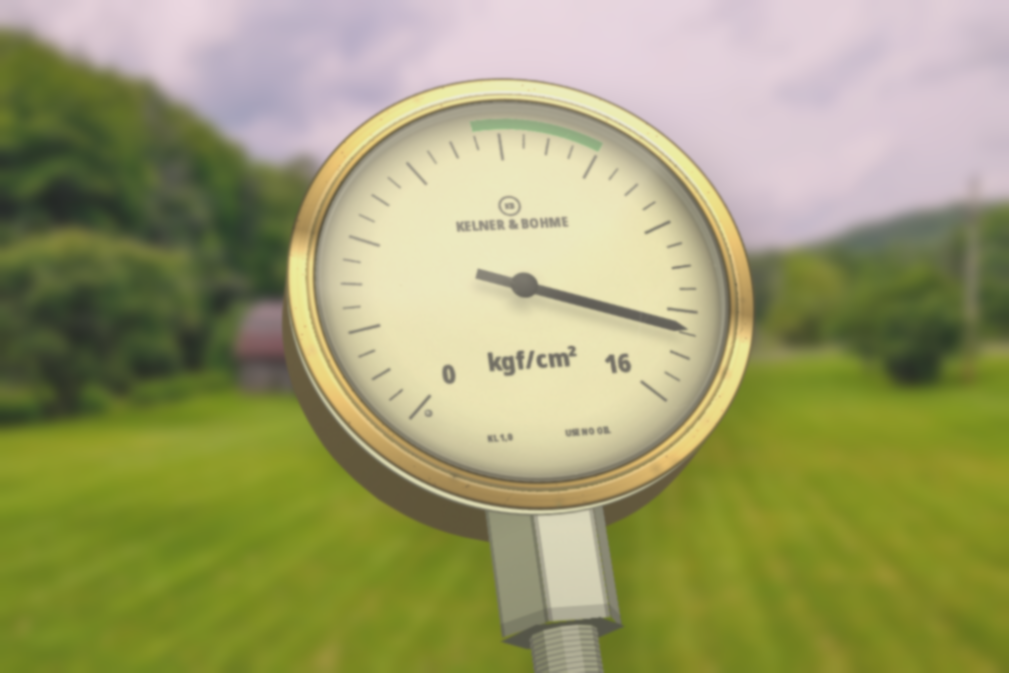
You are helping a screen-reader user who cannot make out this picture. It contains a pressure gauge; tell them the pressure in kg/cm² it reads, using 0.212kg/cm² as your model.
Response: 14.5kg/cm²
